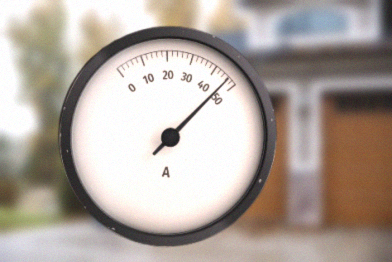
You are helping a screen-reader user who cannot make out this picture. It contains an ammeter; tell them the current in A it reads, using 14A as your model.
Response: 46A
